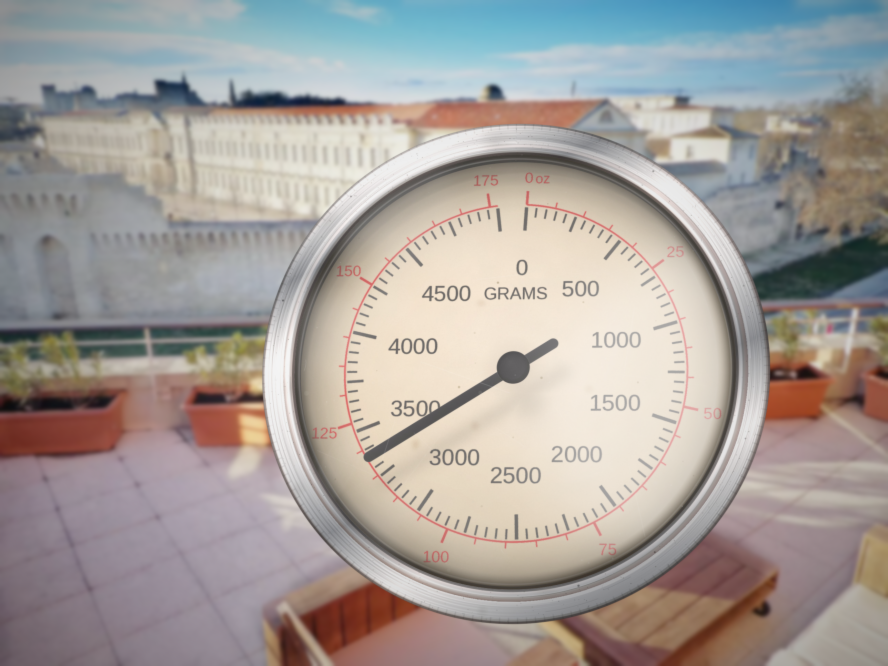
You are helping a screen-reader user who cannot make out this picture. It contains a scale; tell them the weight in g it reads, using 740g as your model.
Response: 3350g
